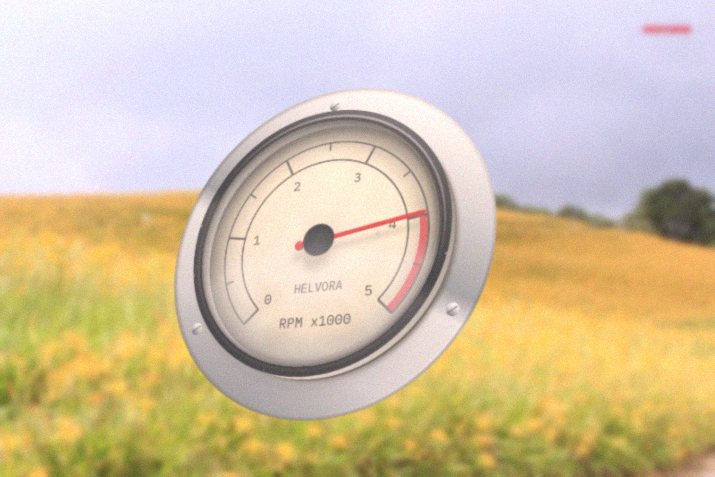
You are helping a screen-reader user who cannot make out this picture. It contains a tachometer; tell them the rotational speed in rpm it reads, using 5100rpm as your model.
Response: 4000rpm
